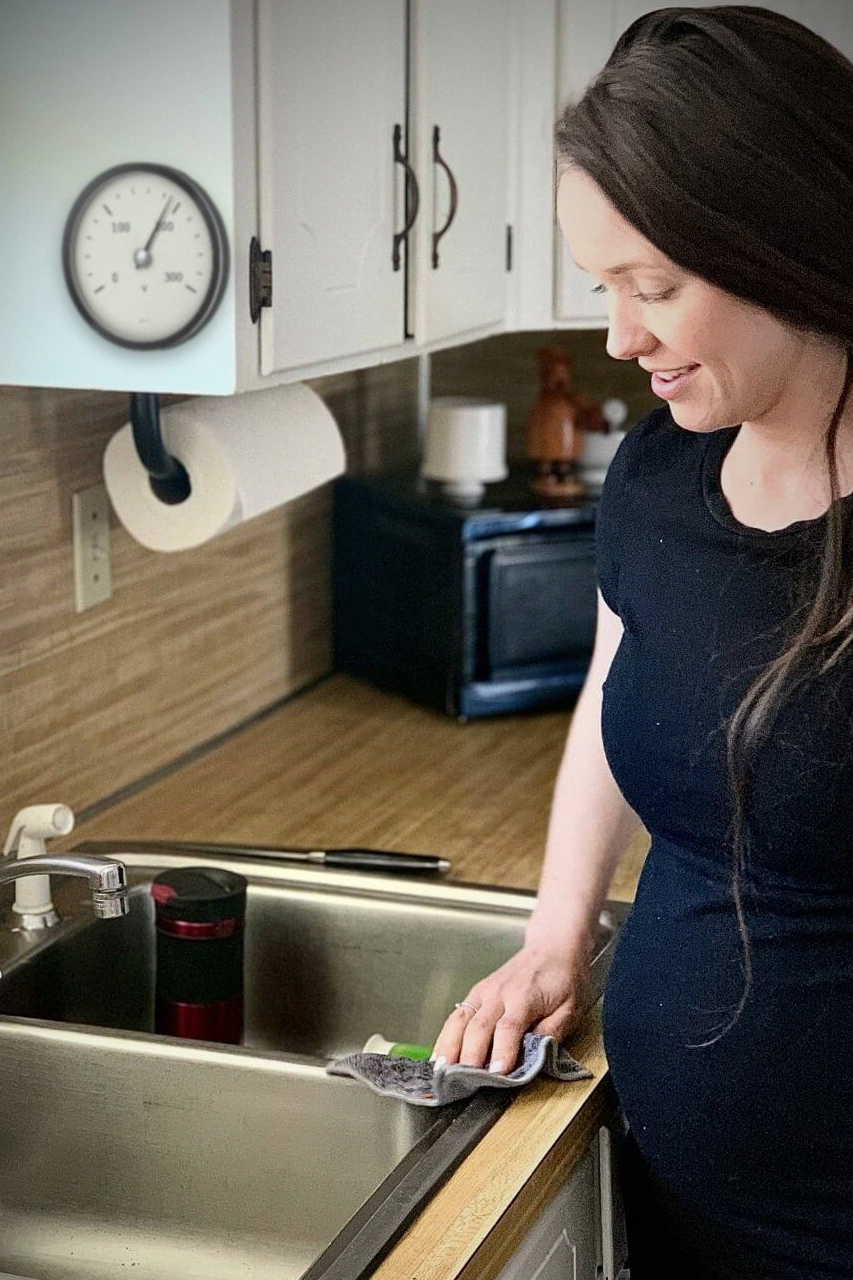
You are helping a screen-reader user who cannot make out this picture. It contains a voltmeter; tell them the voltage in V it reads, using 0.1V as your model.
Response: 190V
